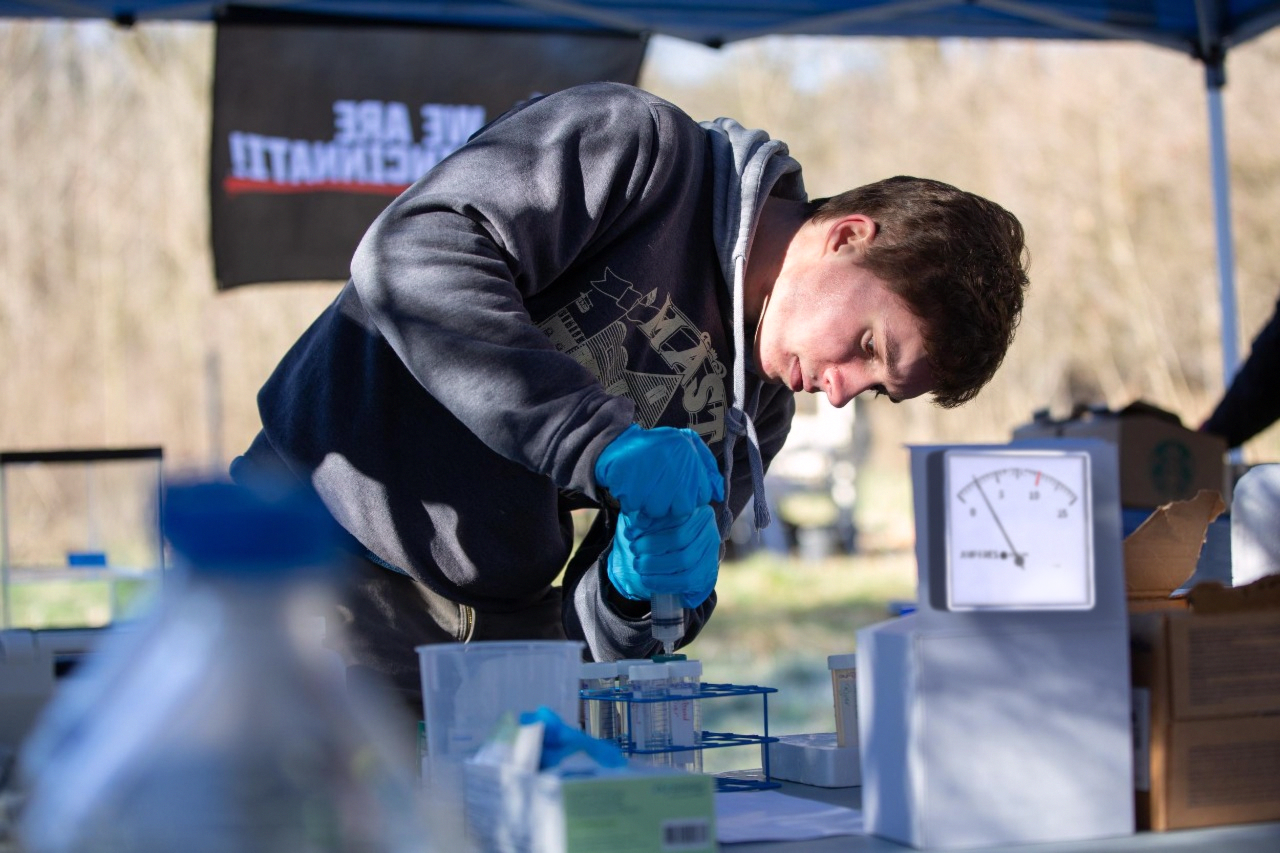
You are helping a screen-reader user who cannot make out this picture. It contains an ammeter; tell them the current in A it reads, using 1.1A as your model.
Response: 2.5A
